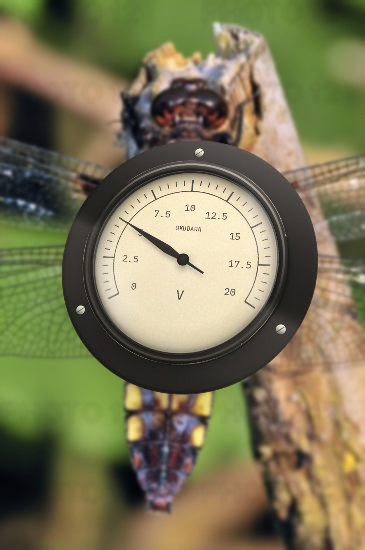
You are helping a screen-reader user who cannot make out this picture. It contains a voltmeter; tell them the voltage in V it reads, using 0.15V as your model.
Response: 5V
